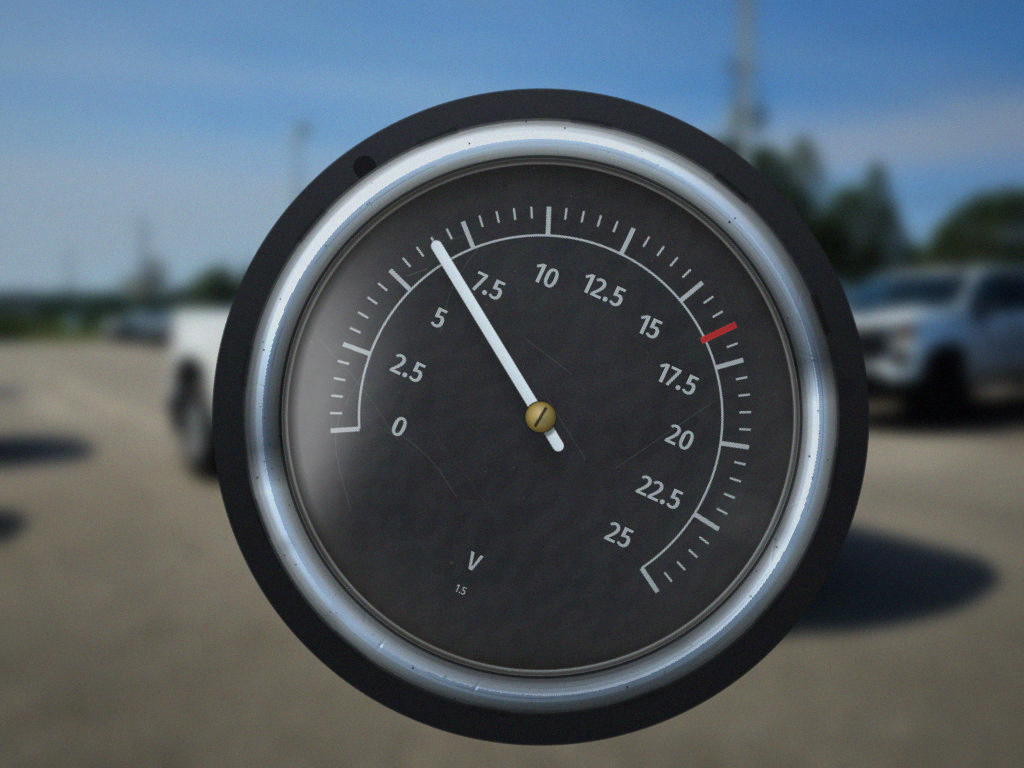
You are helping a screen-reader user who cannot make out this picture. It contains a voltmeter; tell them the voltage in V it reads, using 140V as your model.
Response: 6.5V
